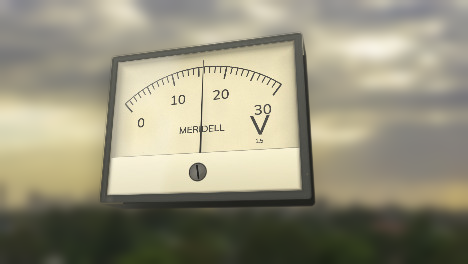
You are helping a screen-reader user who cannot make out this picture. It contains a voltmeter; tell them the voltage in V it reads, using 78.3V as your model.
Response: 16V
